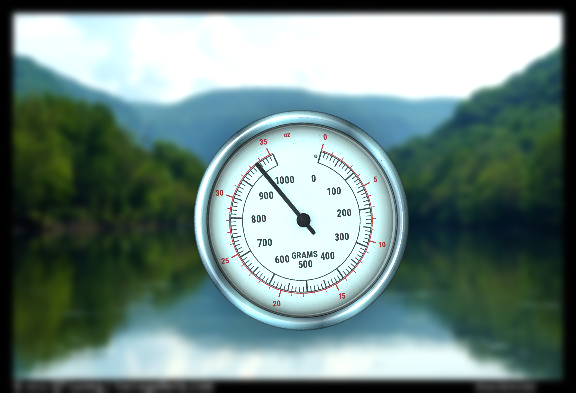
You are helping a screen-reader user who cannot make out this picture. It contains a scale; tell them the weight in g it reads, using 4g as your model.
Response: 950g
